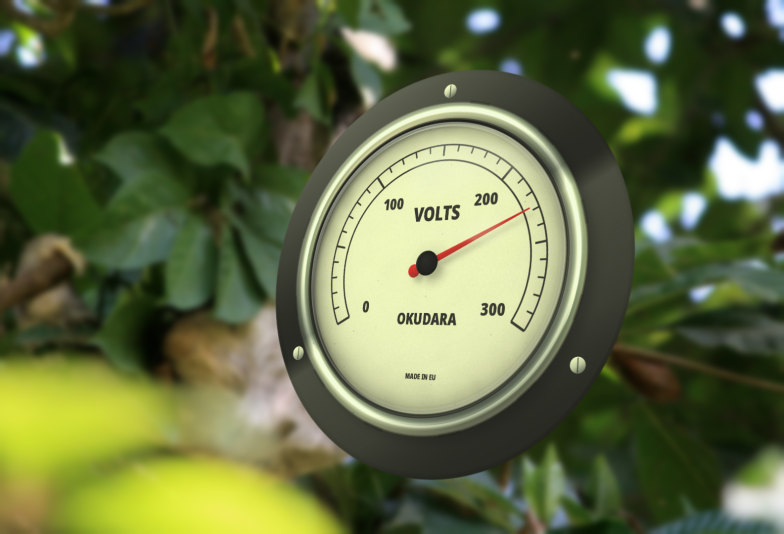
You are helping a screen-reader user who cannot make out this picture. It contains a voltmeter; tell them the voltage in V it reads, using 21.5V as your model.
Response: 230V
